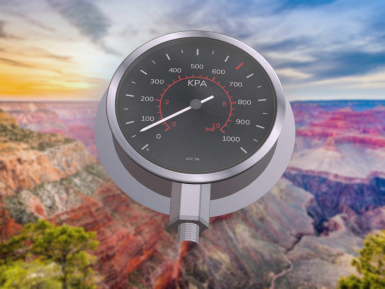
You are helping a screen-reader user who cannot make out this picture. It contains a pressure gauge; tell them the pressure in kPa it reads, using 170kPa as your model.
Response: 50kPa
